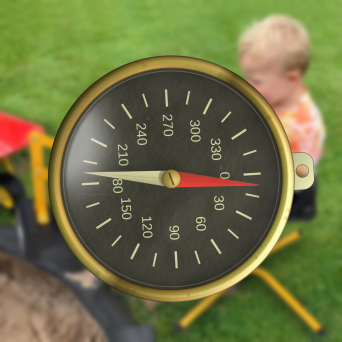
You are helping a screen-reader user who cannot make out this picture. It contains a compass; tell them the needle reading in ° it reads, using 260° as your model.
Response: 7.5°
